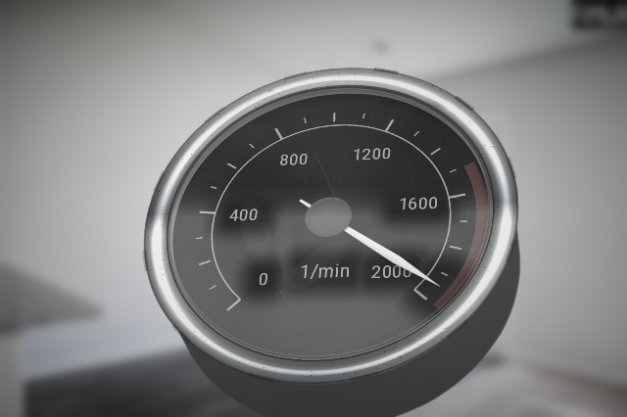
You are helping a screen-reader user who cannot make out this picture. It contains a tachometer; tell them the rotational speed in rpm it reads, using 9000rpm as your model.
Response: 1950rpm
